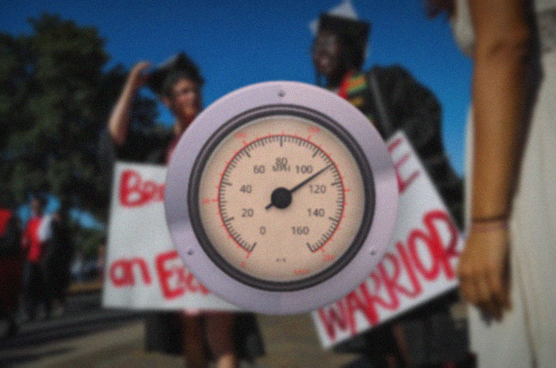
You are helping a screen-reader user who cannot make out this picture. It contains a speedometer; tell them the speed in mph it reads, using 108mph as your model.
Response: 110mph
